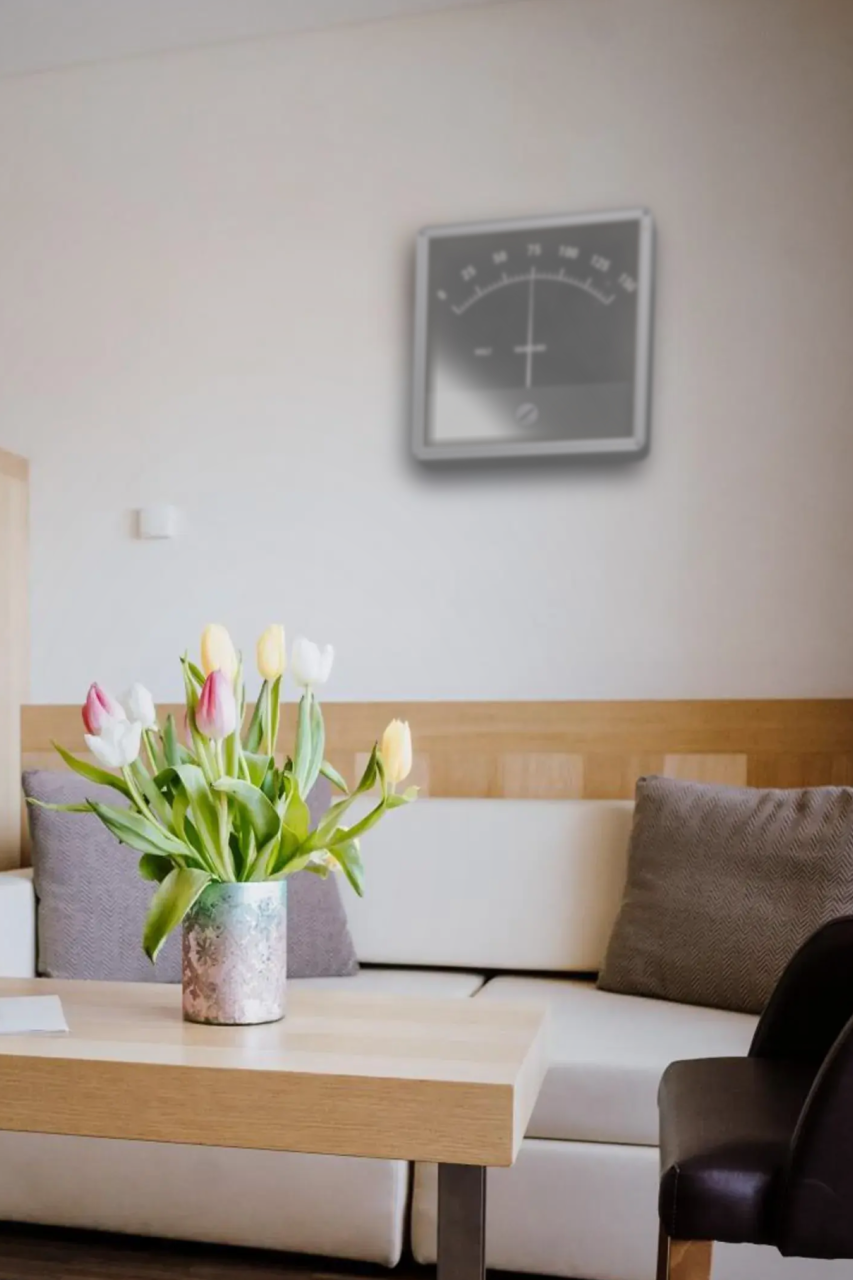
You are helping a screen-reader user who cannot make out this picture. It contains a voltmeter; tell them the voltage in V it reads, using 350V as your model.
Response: 75V
